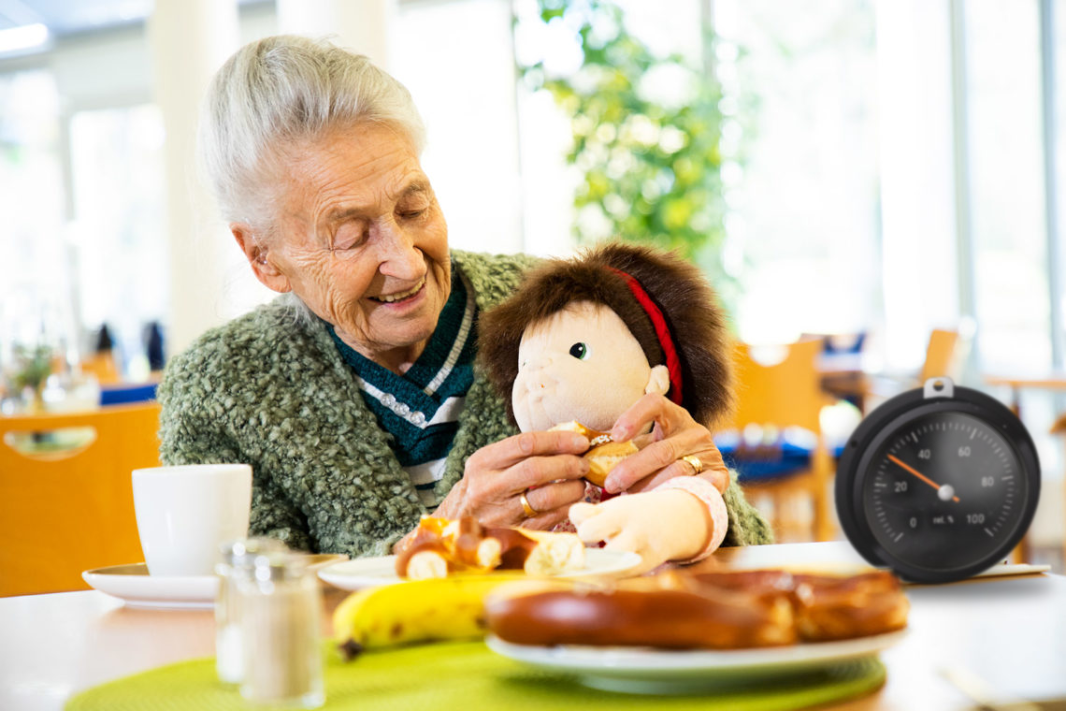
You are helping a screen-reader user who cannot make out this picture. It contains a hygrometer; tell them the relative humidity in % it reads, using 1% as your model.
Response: 30%
